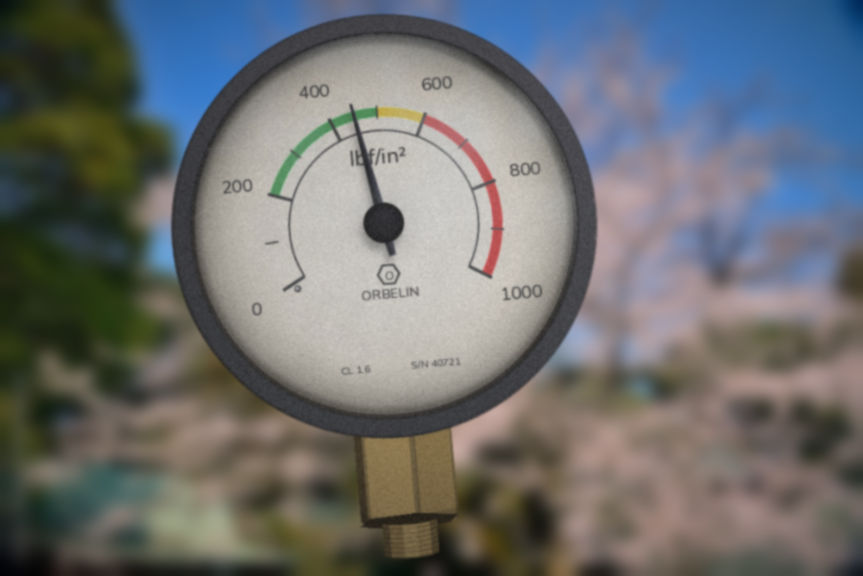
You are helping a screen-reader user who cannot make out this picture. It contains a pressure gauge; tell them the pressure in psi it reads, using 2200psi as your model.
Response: 450psi
